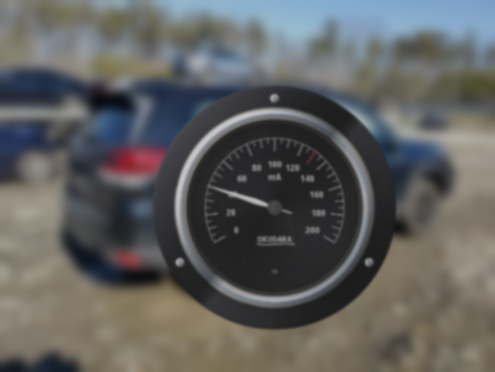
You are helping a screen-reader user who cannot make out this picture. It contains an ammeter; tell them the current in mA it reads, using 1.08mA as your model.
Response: 40mA
